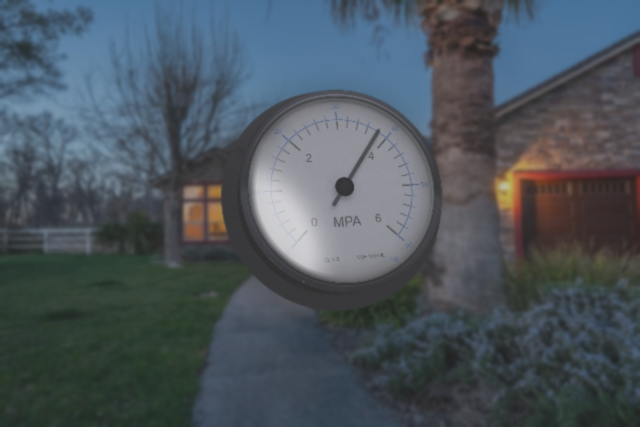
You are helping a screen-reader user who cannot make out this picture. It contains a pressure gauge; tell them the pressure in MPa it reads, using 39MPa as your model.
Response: 3.8MPa
